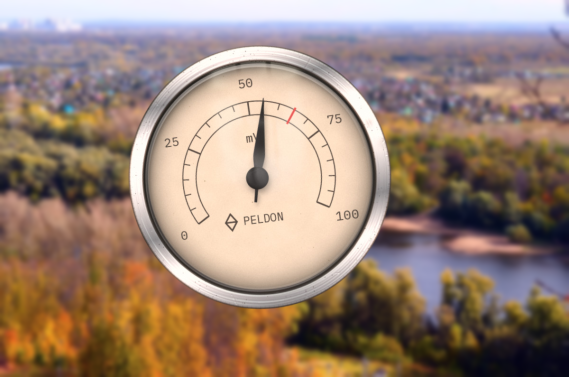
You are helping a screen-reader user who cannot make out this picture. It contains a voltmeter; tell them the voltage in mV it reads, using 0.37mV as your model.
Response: 55mV
